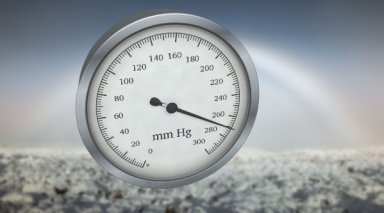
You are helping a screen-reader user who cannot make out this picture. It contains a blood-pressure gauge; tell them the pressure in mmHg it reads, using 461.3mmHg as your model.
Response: 270mmHg
